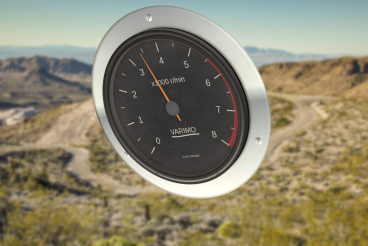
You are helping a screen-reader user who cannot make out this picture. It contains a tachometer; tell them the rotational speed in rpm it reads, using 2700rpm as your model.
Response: 3500rpm
